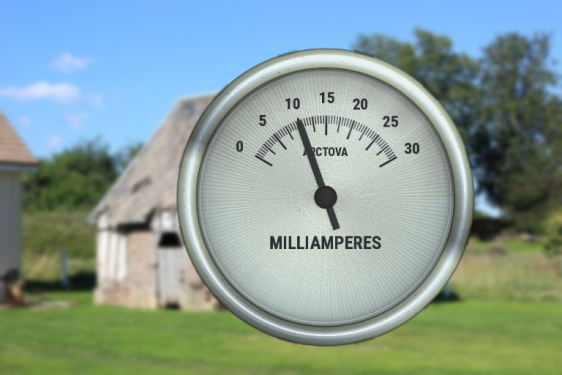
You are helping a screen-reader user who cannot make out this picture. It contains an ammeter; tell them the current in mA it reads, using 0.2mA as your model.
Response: 10mA
